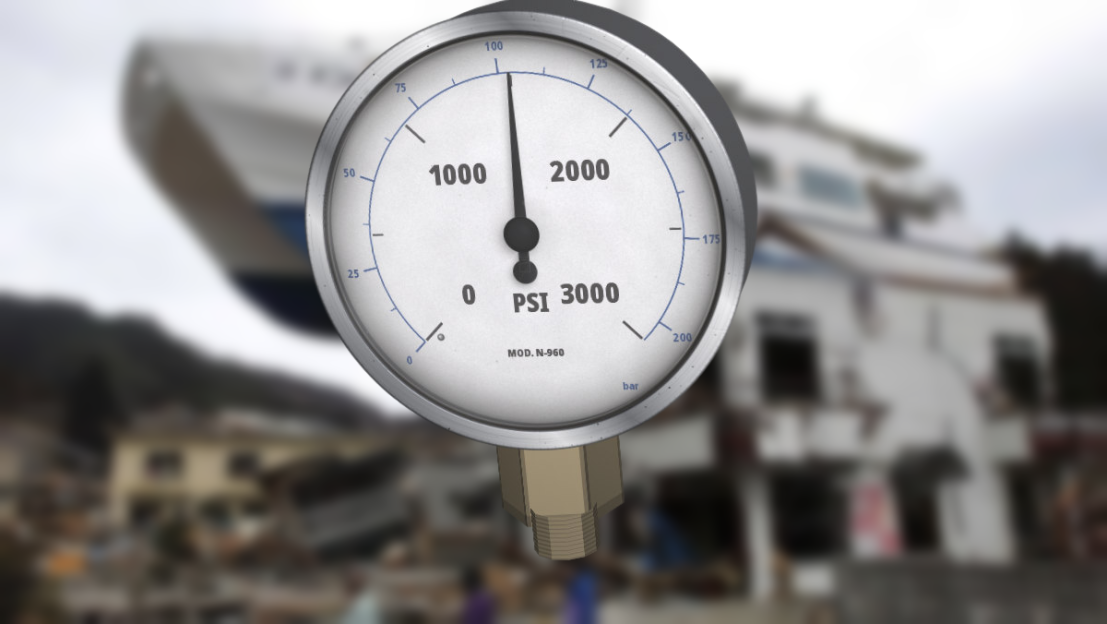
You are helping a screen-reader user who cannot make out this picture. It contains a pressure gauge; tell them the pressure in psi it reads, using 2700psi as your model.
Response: 1500psi
